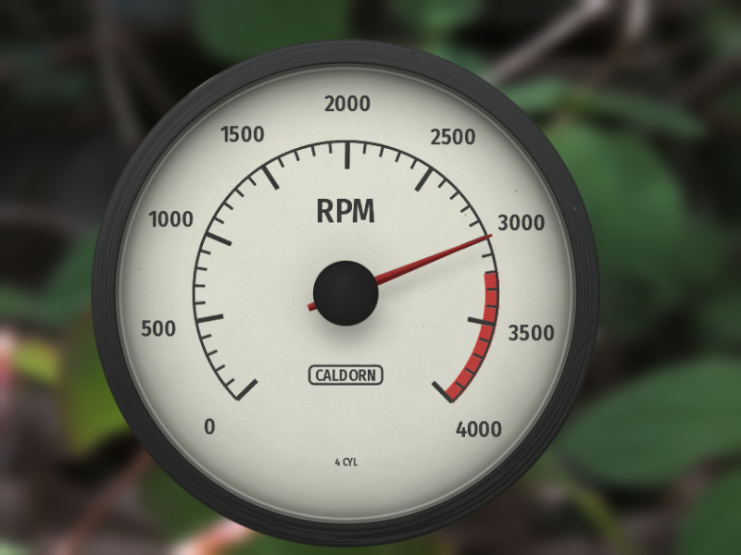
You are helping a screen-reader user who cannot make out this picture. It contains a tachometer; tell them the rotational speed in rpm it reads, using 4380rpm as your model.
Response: 3000rpm
